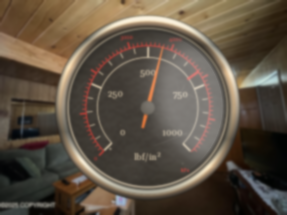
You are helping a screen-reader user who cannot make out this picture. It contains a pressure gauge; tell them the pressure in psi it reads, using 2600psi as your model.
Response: 550psi
